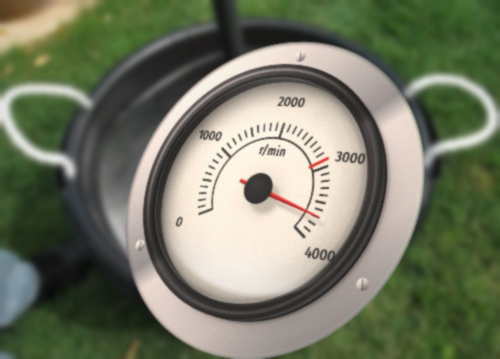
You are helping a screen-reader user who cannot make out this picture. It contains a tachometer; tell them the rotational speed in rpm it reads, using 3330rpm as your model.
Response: 3700rpm
